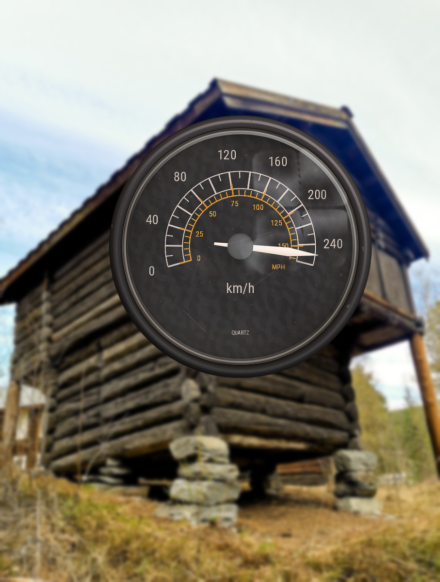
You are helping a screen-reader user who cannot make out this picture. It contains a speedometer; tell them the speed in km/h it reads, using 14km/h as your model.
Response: 250km/h
